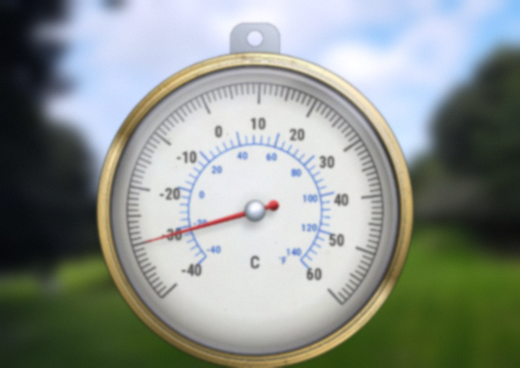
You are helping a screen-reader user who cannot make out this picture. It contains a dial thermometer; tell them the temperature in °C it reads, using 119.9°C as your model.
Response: -30°C
